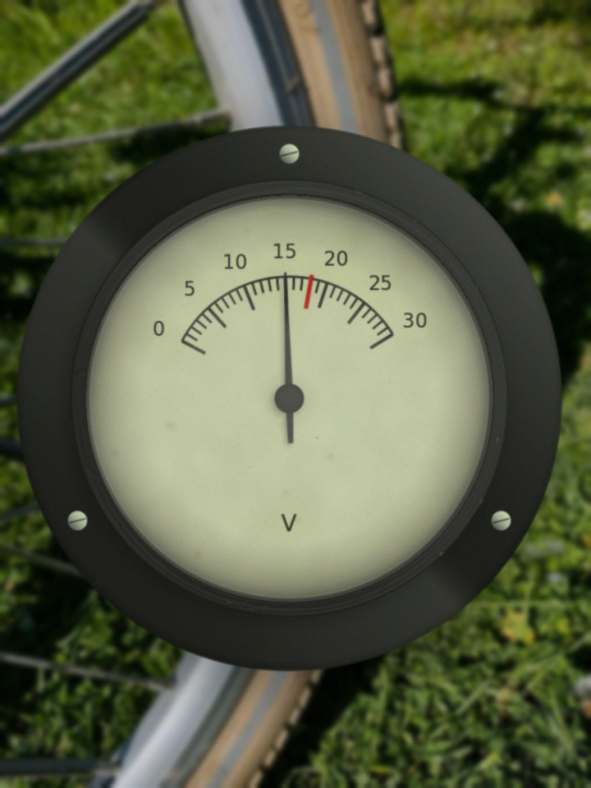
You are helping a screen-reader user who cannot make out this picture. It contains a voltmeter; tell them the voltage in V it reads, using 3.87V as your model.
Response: 15V
